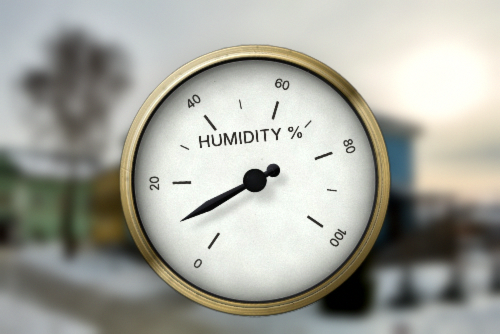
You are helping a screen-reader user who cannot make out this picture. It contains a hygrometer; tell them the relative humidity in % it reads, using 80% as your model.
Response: 10%
